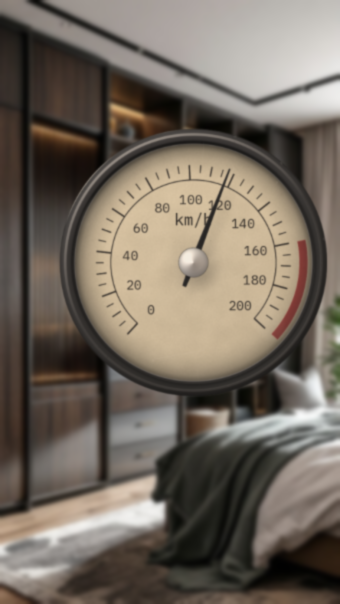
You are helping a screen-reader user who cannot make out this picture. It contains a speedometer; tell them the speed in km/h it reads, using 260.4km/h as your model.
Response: 117.5km/h
